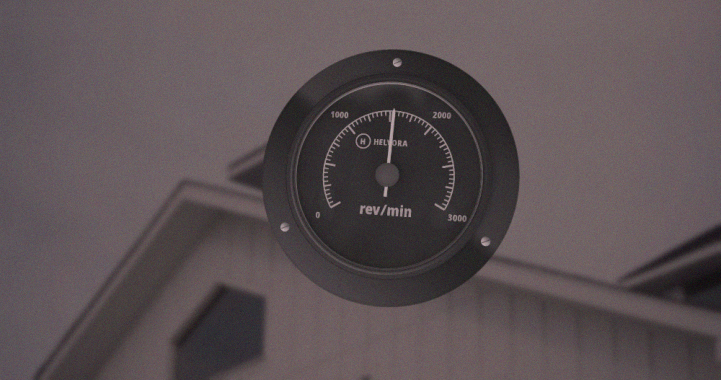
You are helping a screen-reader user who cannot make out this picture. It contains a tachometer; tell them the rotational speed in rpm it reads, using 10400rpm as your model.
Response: 1550rpm
